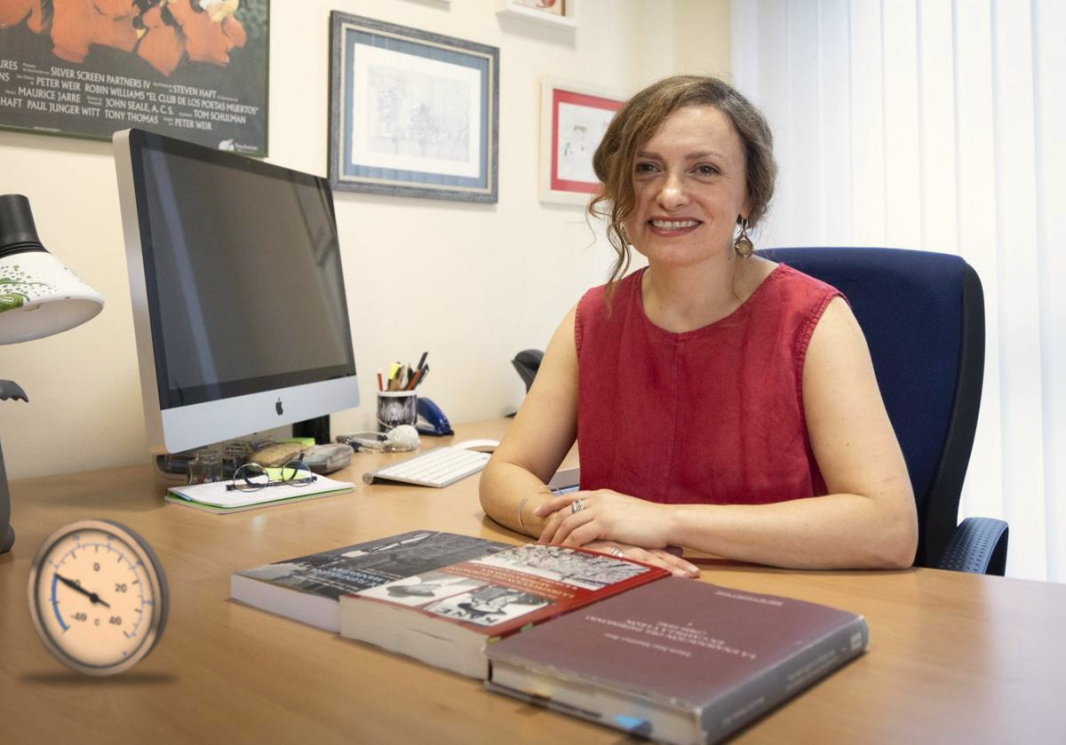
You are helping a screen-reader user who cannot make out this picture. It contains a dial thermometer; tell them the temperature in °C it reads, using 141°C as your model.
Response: -20°C
